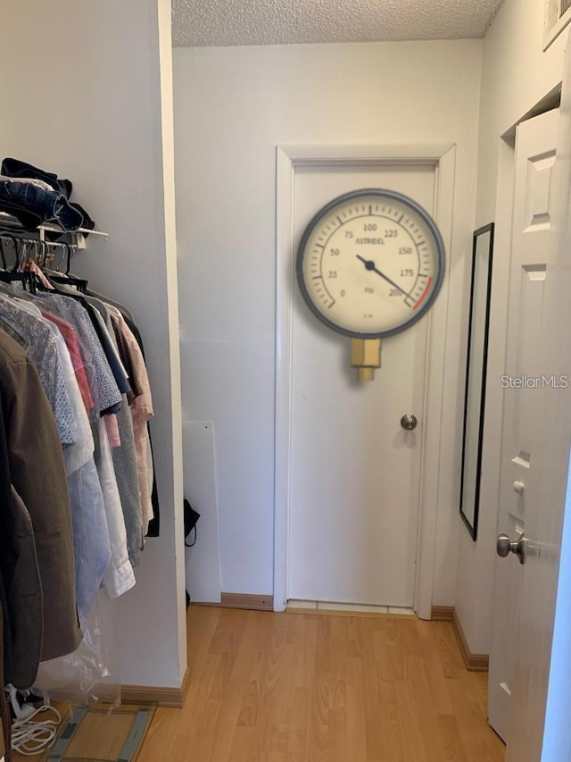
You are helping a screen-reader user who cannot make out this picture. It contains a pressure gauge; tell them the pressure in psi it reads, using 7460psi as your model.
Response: 195psi
